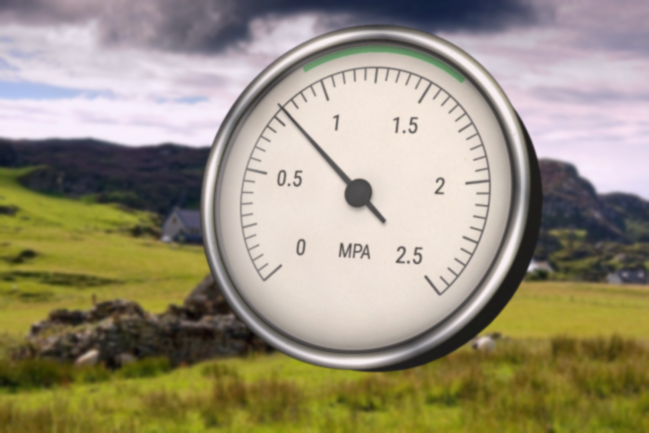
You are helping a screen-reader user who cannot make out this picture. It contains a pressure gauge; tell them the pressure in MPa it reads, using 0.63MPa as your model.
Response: 0.8MPa
